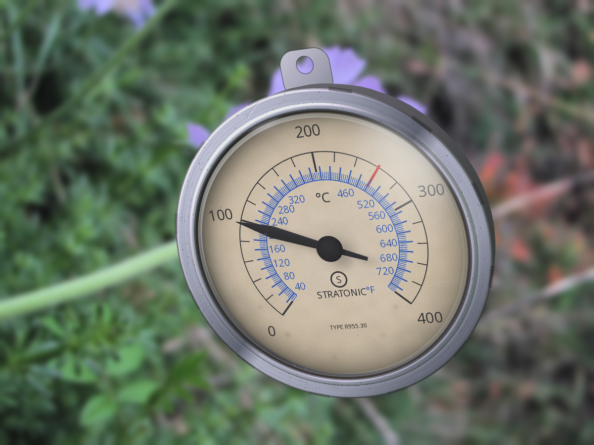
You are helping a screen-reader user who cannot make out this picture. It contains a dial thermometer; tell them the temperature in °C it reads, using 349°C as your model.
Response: 100°C
